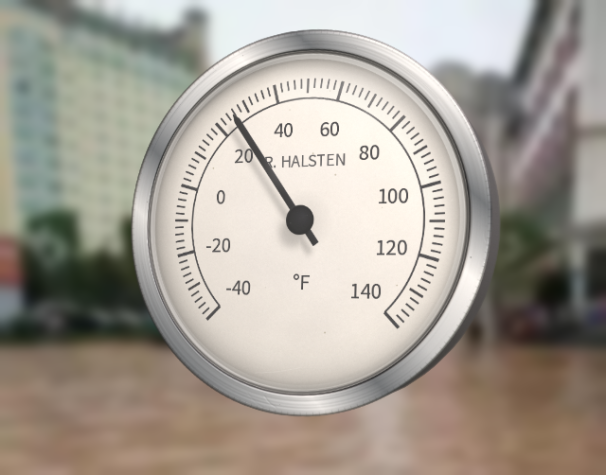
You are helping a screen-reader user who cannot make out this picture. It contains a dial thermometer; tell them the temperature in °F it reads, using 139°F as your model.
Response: 26°F
